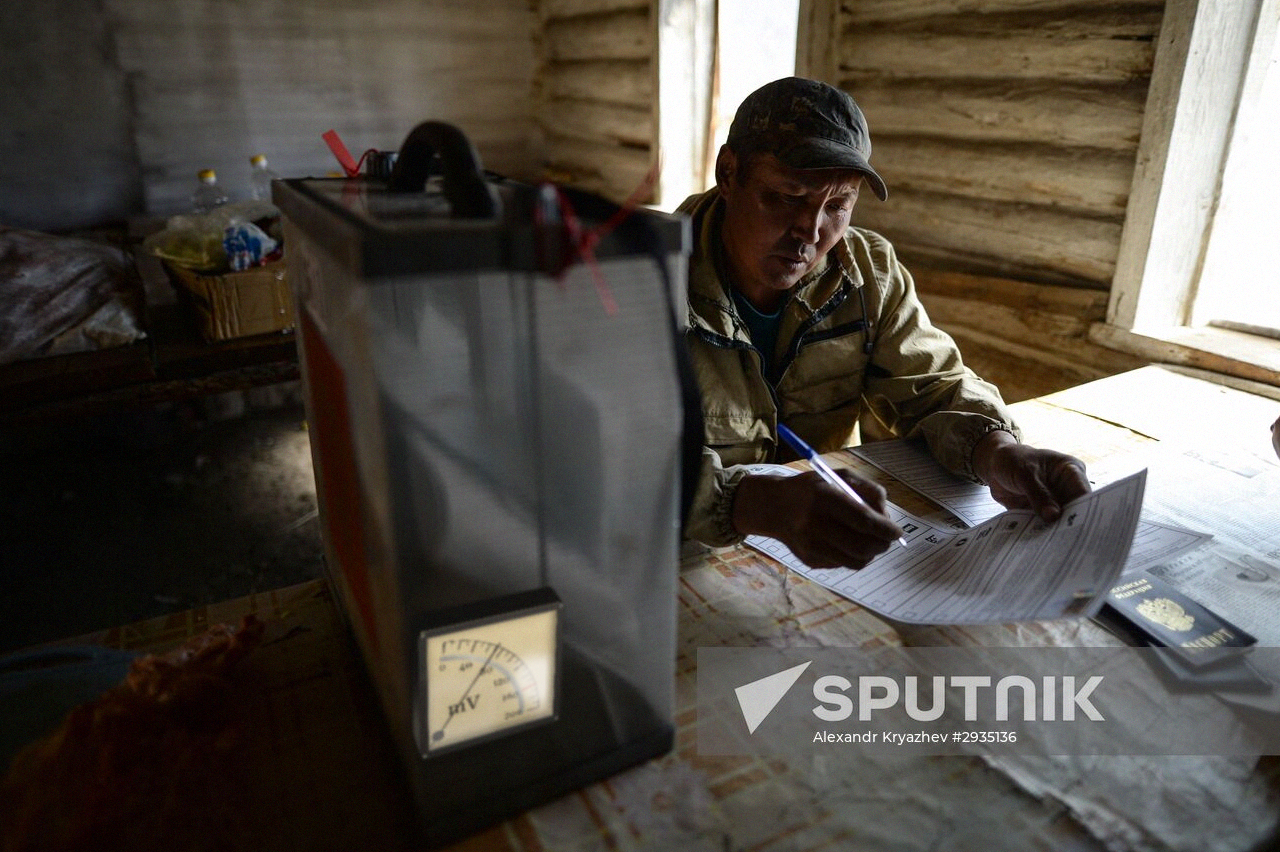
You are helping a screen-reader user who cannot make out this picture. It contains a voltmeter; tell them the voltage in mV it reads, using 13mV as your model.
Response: 70mV
